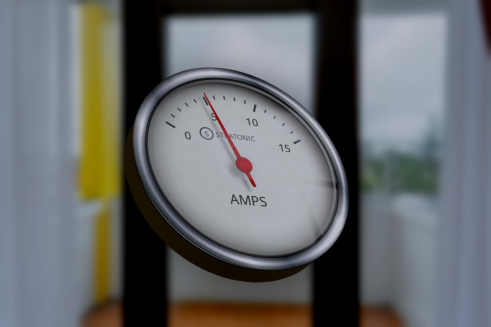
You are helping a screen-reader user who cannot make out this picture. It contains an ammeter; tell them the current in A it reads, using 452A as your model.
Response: 5A
